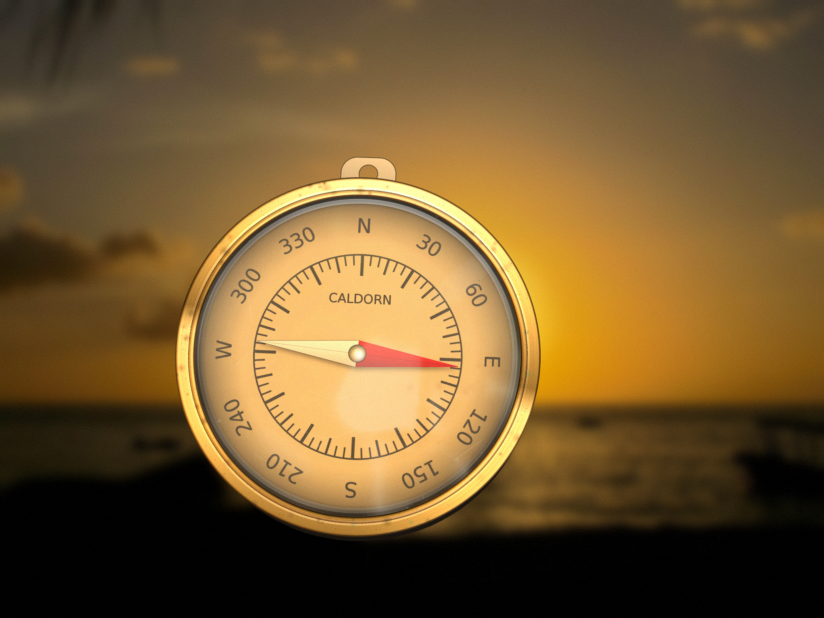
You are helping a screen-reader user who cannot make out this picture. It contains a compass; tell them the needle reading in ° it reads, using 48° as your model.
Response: 95°
